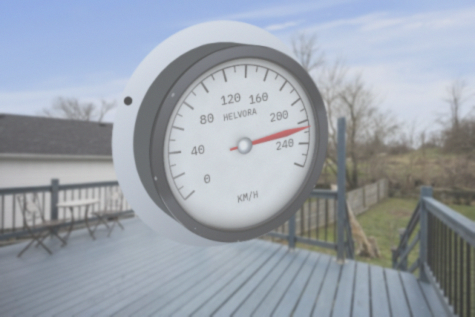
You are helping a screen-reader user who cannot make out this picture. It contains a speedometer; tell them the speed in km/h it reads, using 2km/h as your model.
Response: 225km/h
